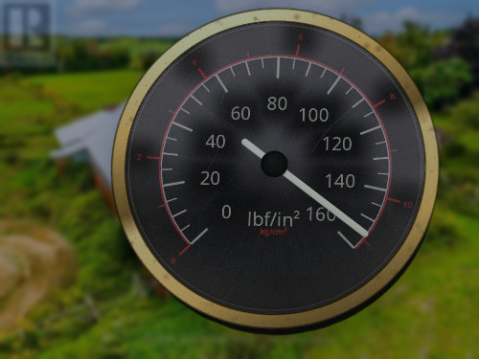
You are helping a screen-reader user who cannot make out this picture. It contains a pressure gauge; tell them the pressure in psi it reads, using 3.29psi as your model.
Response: 155psi
